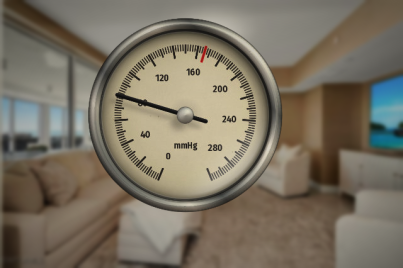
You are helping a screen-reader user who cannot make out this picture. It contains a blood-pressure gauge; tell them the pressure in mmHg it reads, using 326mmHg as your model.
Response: 80mmHg
